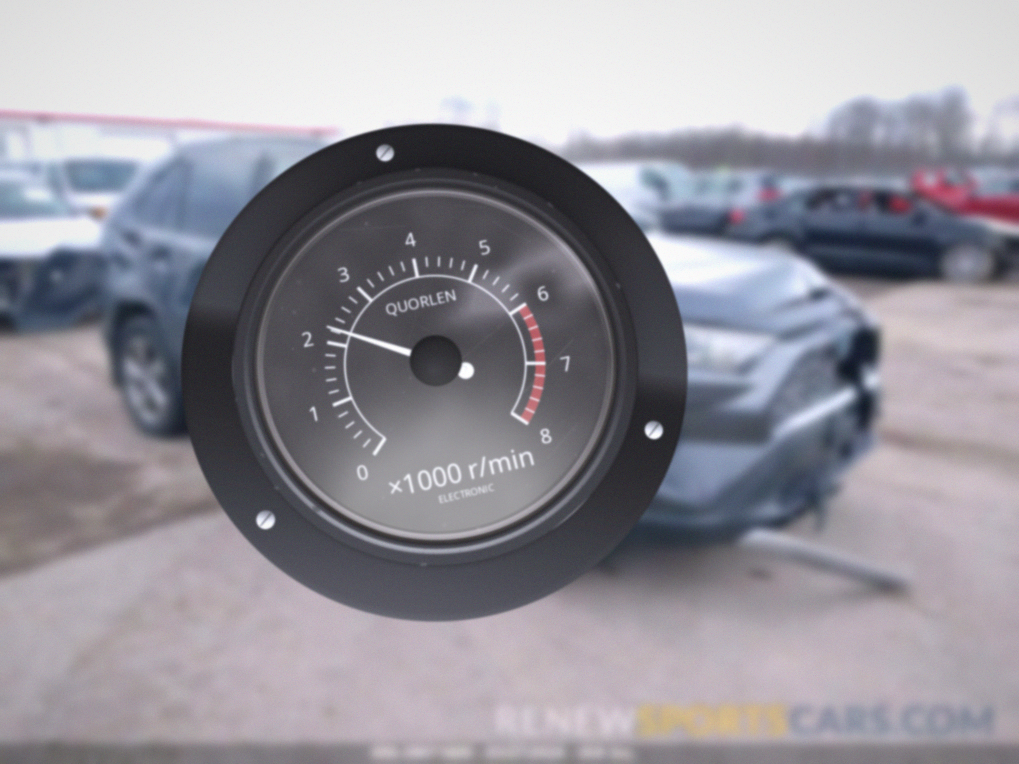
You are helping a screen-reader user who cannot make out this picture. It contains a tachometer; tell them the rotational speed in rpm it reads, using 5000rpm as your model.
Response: 2200rpm
